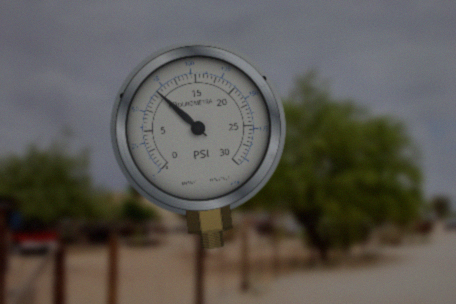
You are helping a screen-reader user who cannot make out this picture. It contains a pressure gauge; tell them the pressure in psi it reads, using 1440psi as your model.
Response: 10psi
